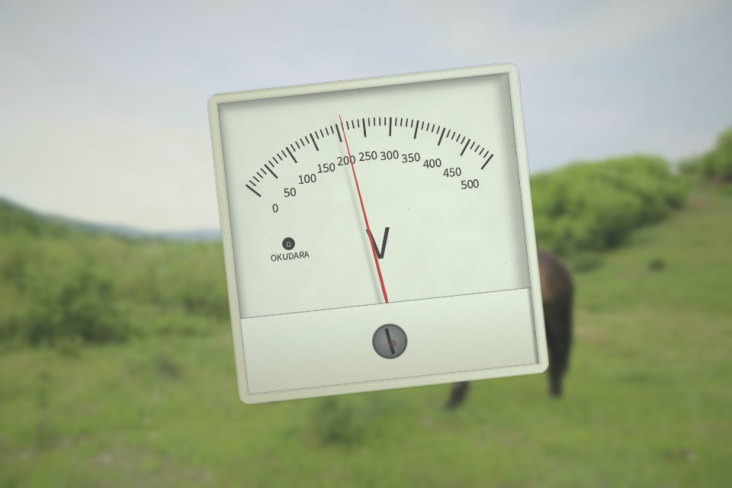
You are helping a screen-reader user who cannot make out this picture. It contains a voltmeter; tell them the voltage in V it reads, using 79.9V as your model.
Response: 210V
